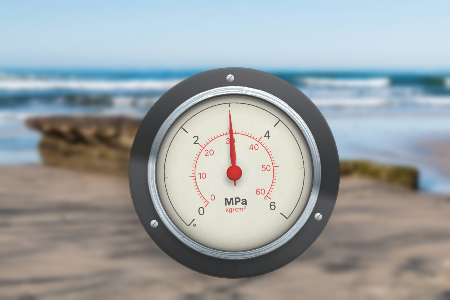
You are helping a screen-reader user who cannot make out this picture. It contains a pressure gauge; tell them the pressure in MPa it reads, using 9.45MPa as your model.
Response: 3MPa
